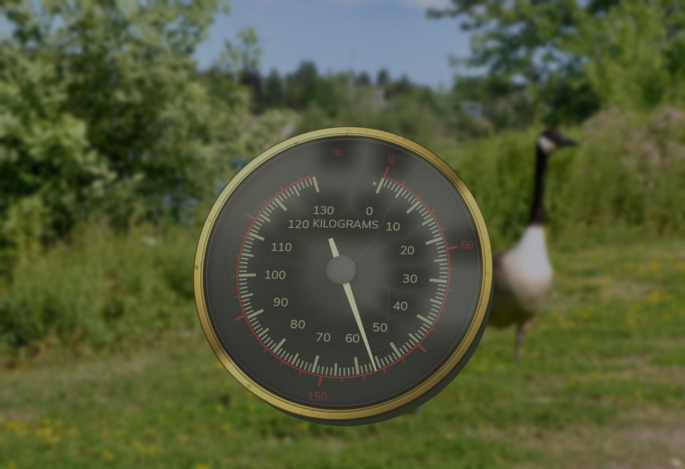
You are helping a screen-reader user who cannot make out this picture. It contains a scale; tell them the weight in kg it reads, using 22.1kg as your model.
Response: 56kg
